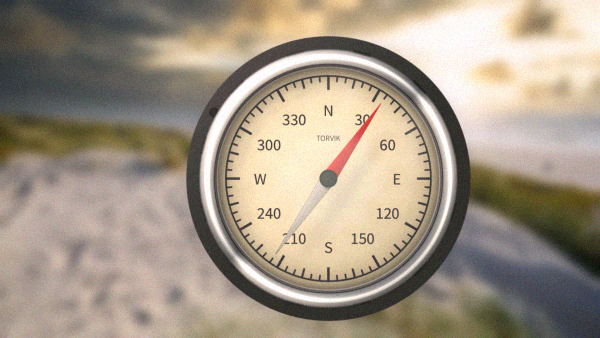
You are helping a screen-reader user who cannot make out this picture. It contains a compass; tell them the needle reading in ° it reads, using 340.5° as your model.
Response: 35°
